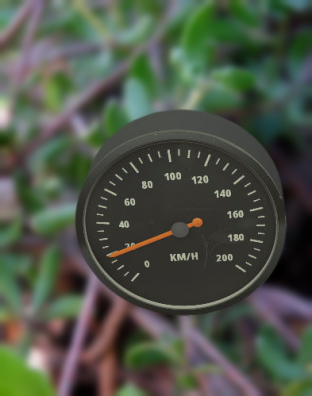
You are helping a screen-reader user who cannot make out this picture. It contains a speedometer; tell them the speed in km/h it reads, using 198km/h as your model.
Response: 20km/h
